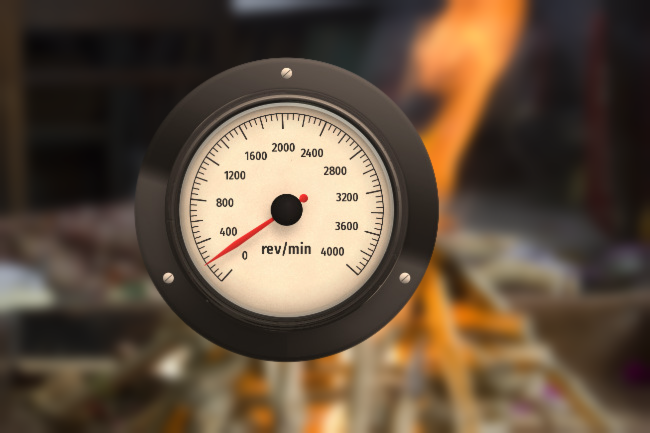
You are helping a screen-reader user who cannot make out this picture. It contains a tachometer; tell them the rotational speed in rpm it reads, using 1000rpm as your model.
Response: 200rpm
